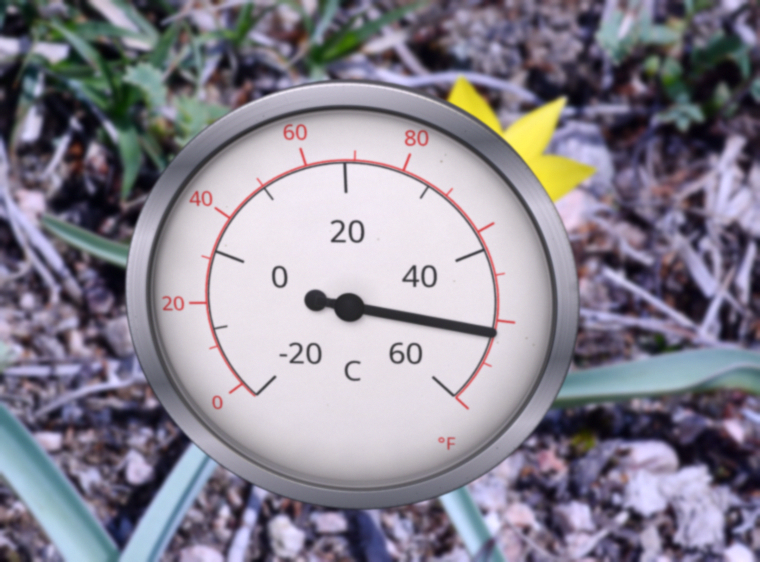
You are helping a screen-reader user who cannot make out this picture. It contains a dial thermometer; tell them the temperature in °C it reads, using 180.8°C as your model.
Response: 50°C
